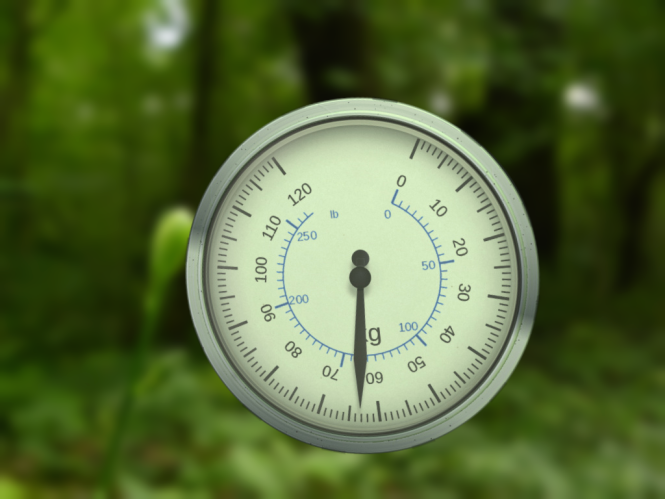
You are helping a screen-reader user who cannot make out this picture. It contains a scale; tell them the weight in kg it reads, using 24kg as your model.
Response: 63kg
